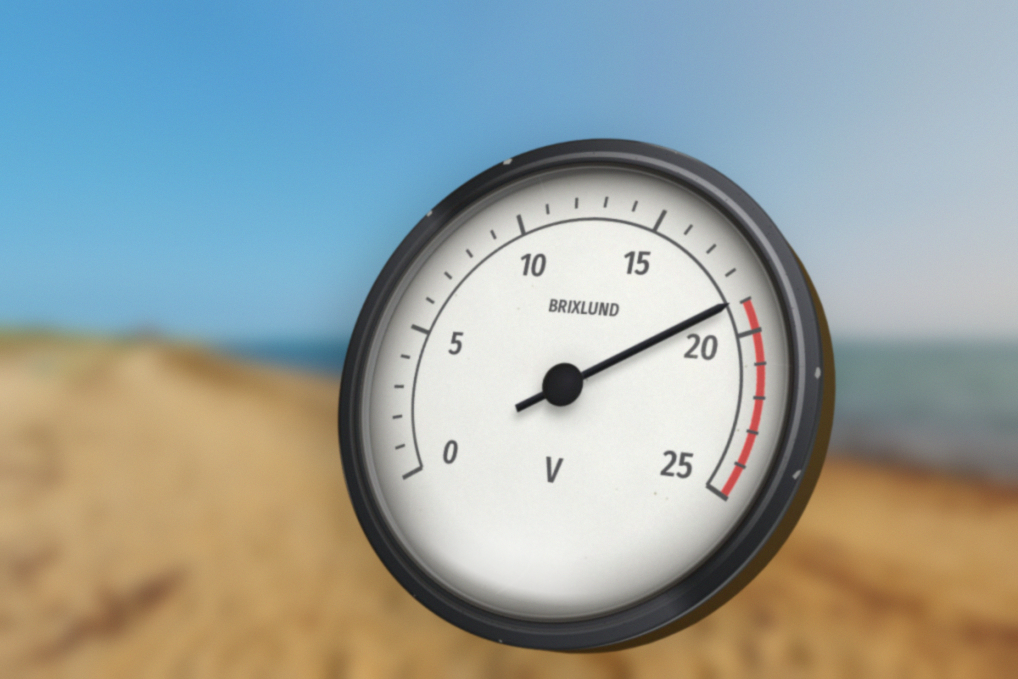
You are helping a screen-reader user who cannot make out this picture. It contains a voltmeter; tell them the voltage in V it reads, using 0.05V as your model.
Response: 19V
